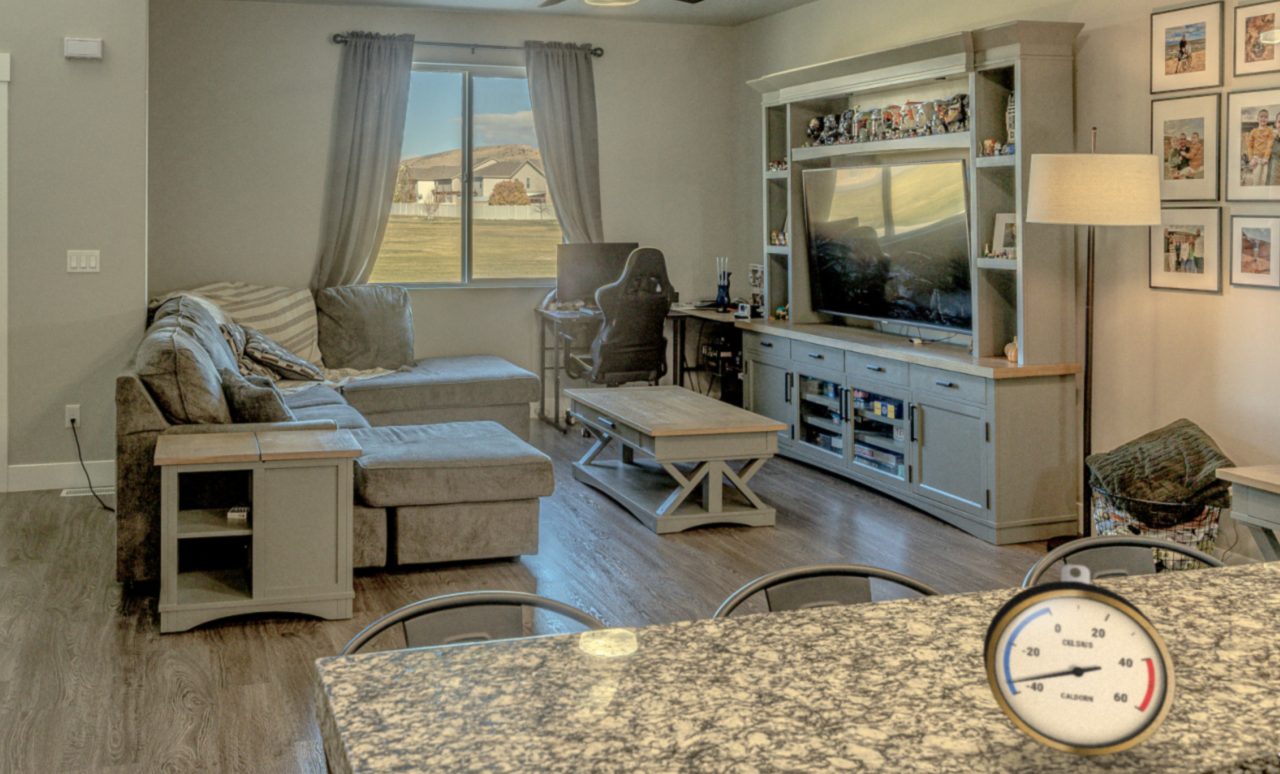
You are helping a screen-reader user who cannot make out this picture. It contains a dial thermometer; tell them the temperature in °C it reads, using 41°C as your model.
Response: -35°C
